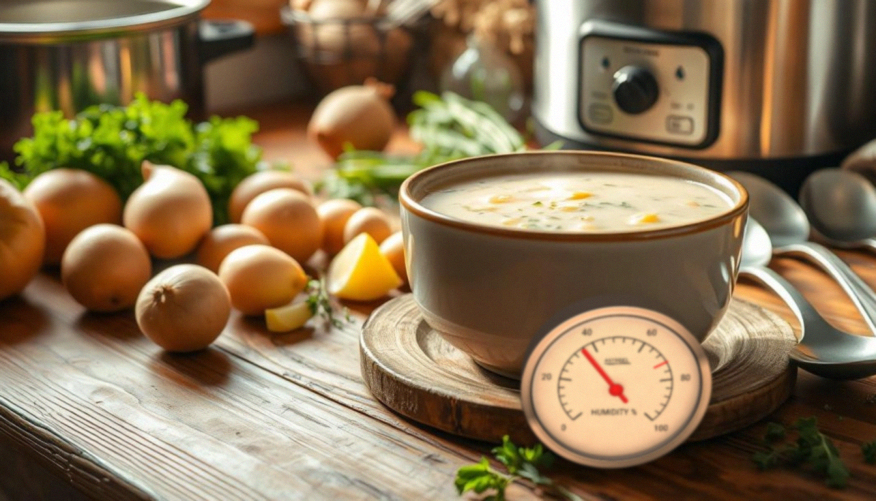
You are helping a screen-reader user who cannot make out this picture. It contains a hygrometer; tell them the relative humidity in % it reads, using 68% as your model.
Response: 36%
